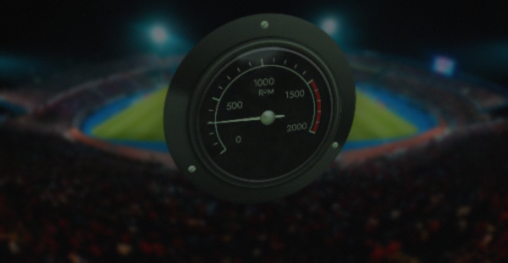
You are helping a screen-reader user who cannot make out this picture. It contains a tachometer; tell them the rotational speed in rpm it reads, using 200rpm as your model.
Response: 300rpm
